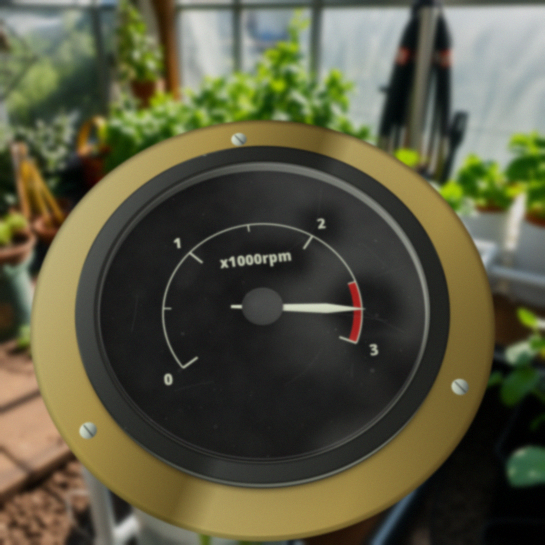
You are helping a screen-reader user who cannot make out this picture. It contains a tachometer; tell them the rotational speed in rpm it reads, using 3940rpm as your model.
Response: 2750rpm
